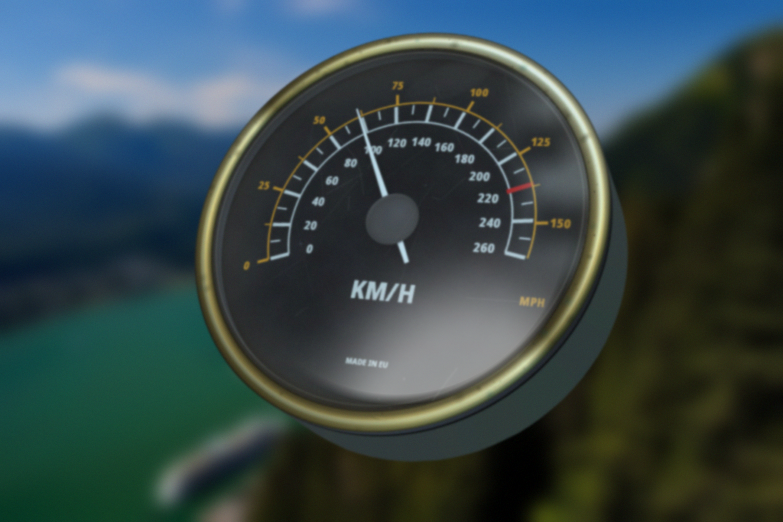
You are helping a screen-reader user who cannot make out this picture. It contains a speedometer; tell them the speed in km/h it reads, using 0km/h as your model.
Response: 100km/h
